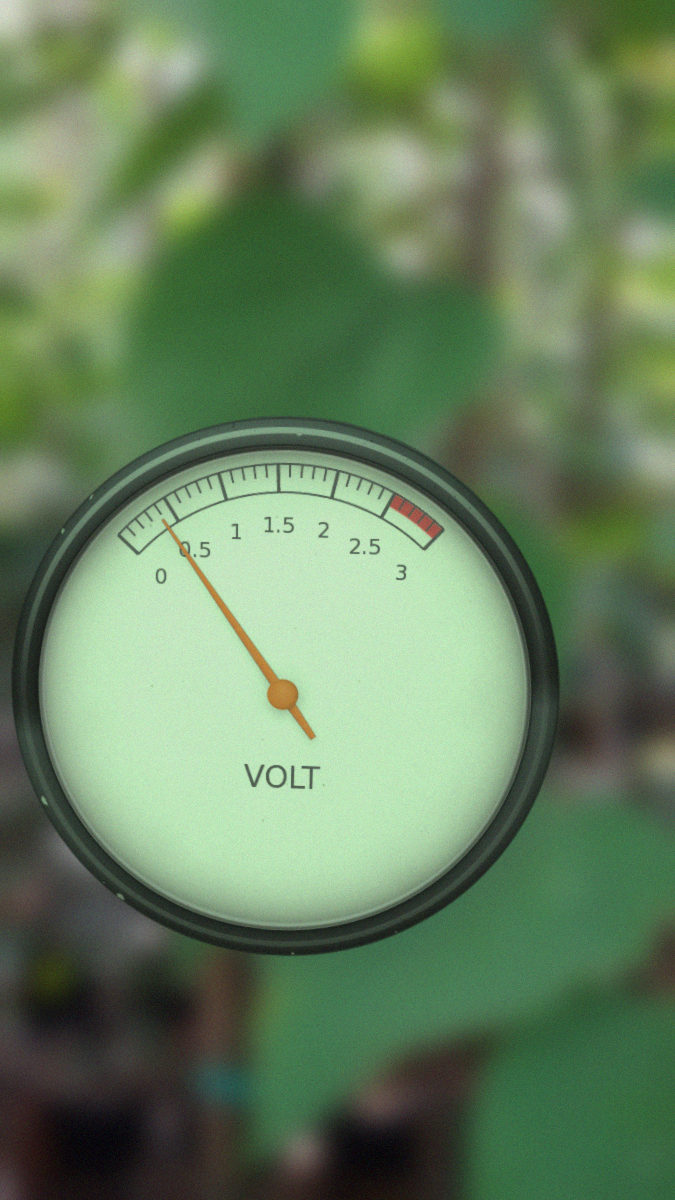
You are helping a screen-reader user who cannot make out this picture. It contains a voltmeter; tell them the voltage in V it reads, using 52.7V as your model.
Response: 0.4V
